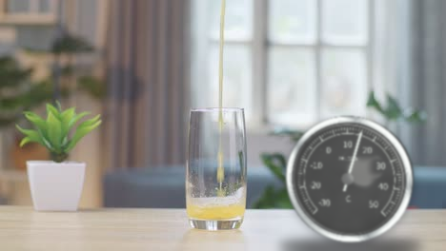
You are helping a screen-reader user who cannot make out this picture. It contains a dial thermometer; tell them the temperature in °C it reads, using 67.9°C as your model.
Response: 15°C
